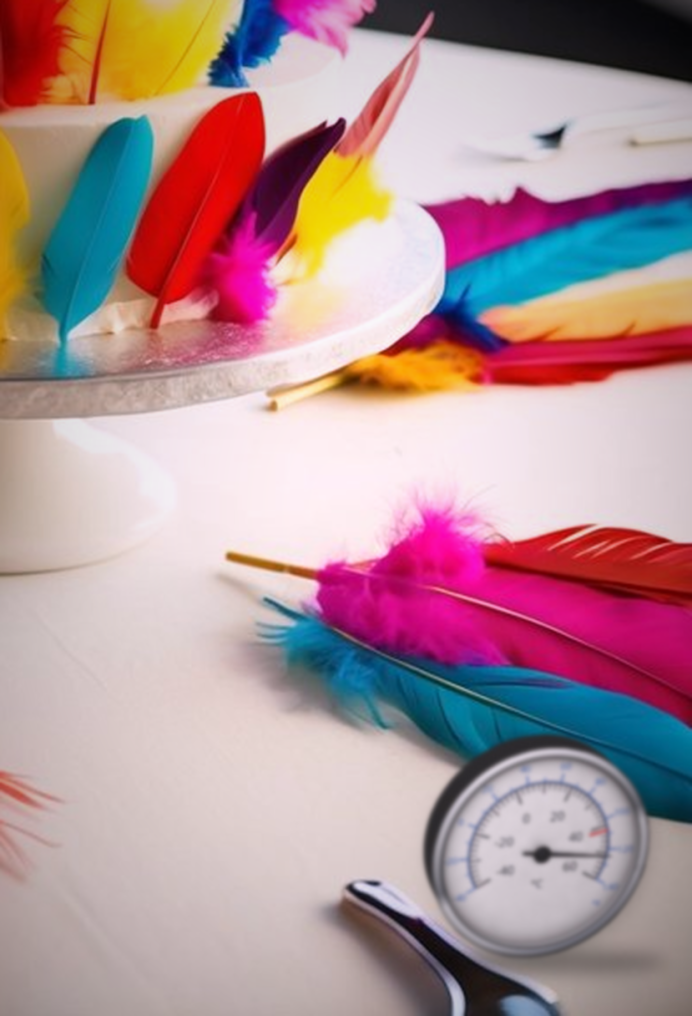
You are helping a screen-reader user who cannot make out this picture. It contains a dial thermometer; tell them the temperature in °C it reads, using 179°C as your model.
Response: 50°C
